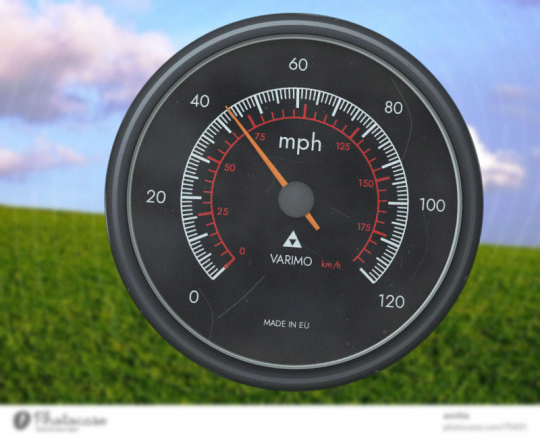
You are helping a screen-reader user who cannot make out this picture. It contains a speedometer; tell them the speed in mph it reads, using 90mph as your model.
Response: 43mph
